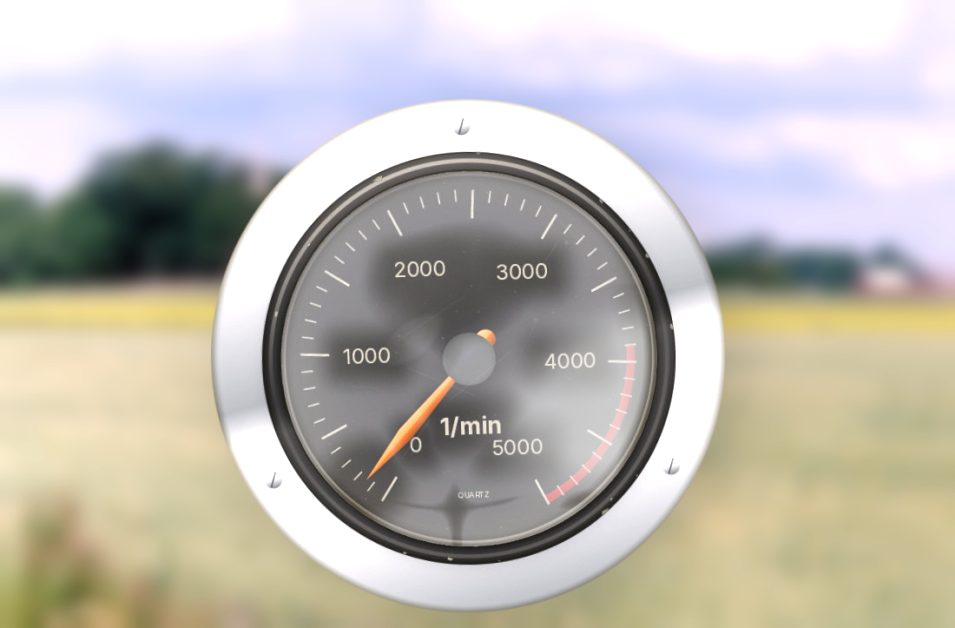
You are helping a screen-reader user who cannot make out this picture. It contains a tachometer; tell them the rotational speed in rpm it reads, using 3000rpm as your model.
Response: 150rpm
